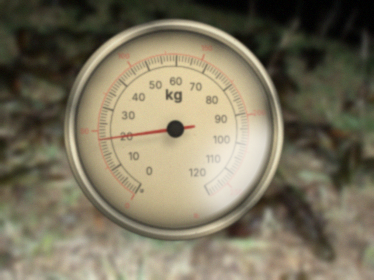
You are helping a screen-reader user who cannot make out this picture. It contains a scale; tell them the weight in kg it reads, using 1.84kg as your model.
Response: 20kg
